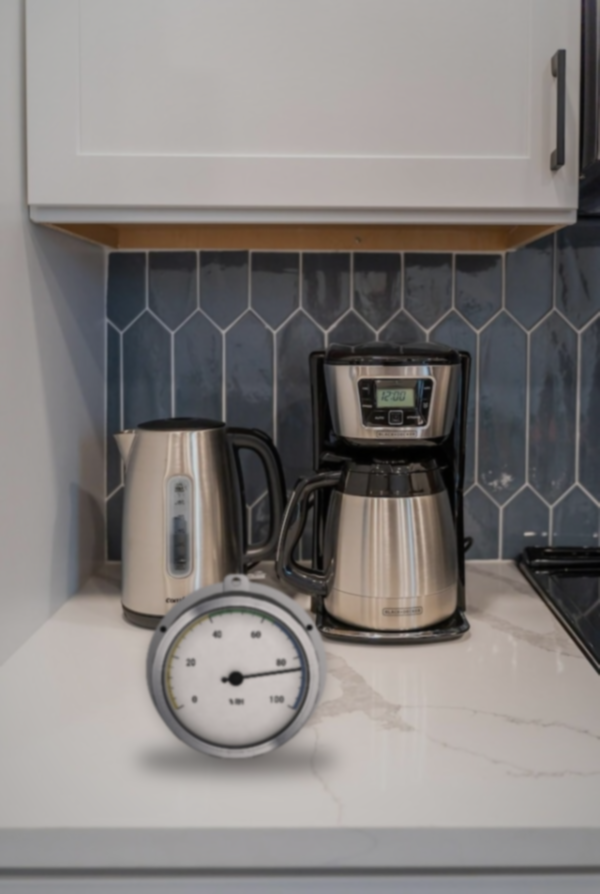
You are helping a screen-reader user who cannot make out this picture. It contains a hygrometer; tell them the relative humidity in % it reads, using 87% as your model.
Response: 84%
